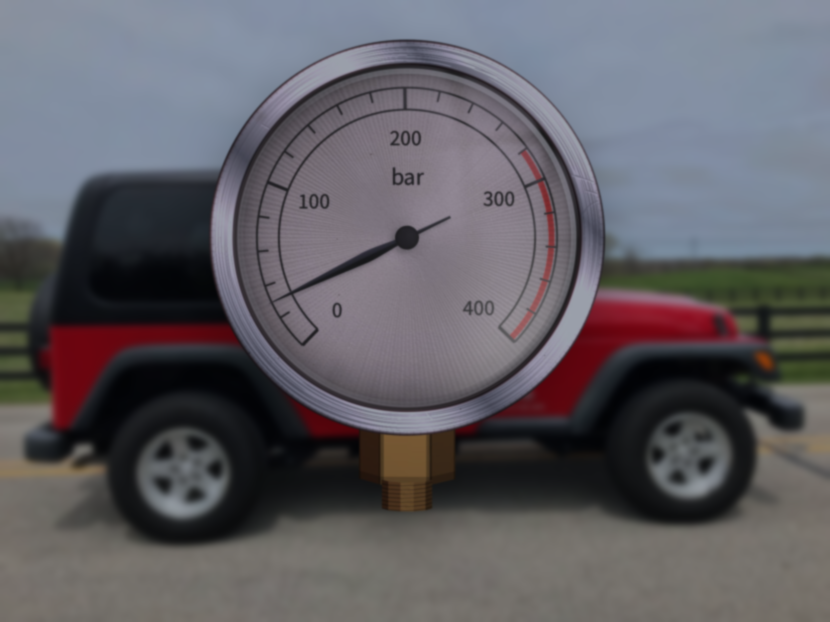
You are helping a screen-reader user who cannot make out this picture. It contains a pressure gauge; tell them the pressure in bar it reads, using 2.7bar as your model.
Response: 30bar
